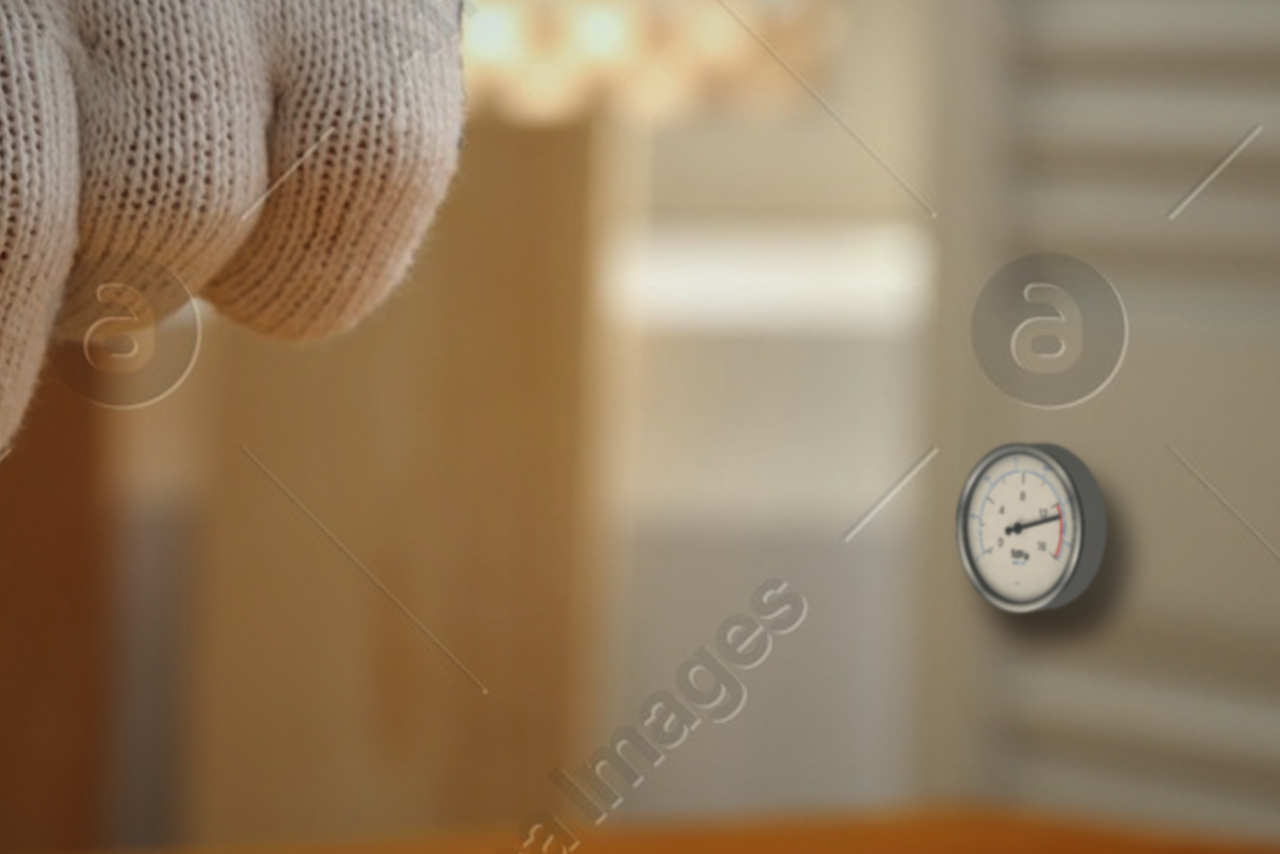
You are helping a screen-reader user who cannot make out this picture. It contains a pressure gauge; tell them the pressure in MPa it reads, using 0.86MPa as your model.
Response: 13MPa
